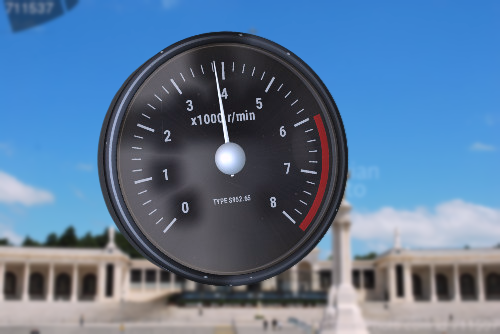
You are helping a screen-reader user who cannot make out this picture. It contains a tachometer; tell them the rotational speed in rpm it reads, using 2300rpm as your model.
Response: 3800rpm
